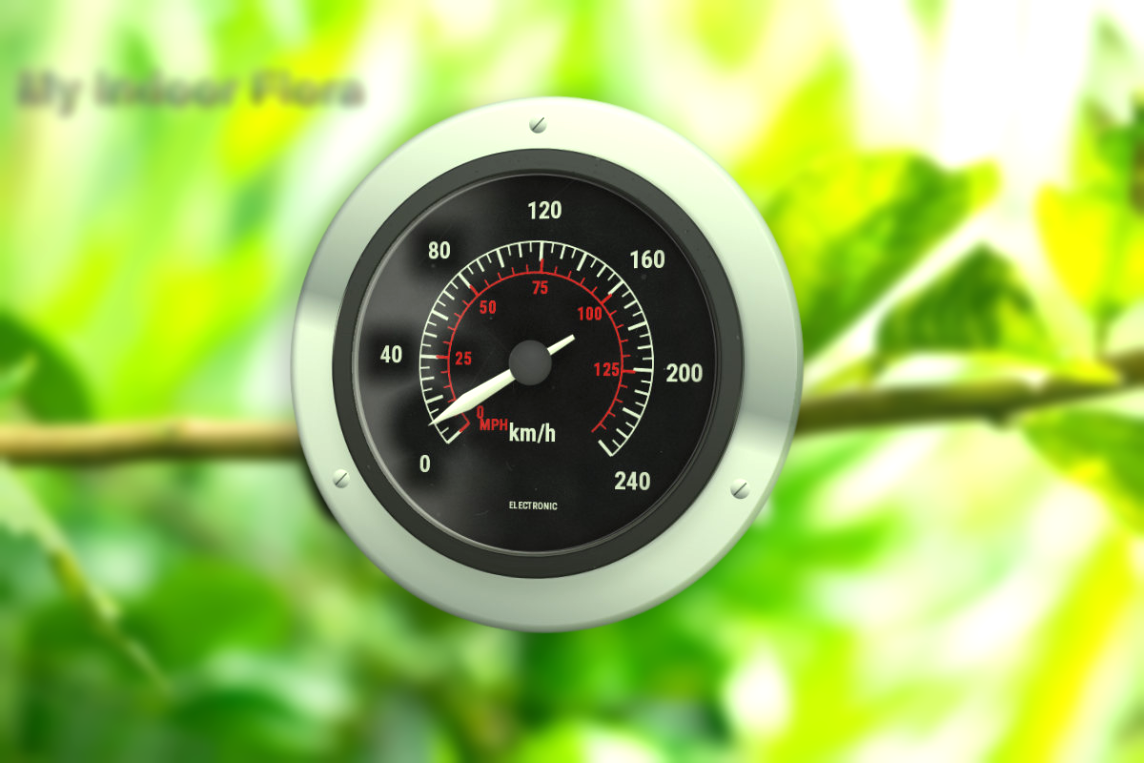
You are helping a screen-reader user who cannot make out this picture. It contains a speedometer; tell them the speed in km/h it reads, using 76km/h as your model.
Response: 10km/h
